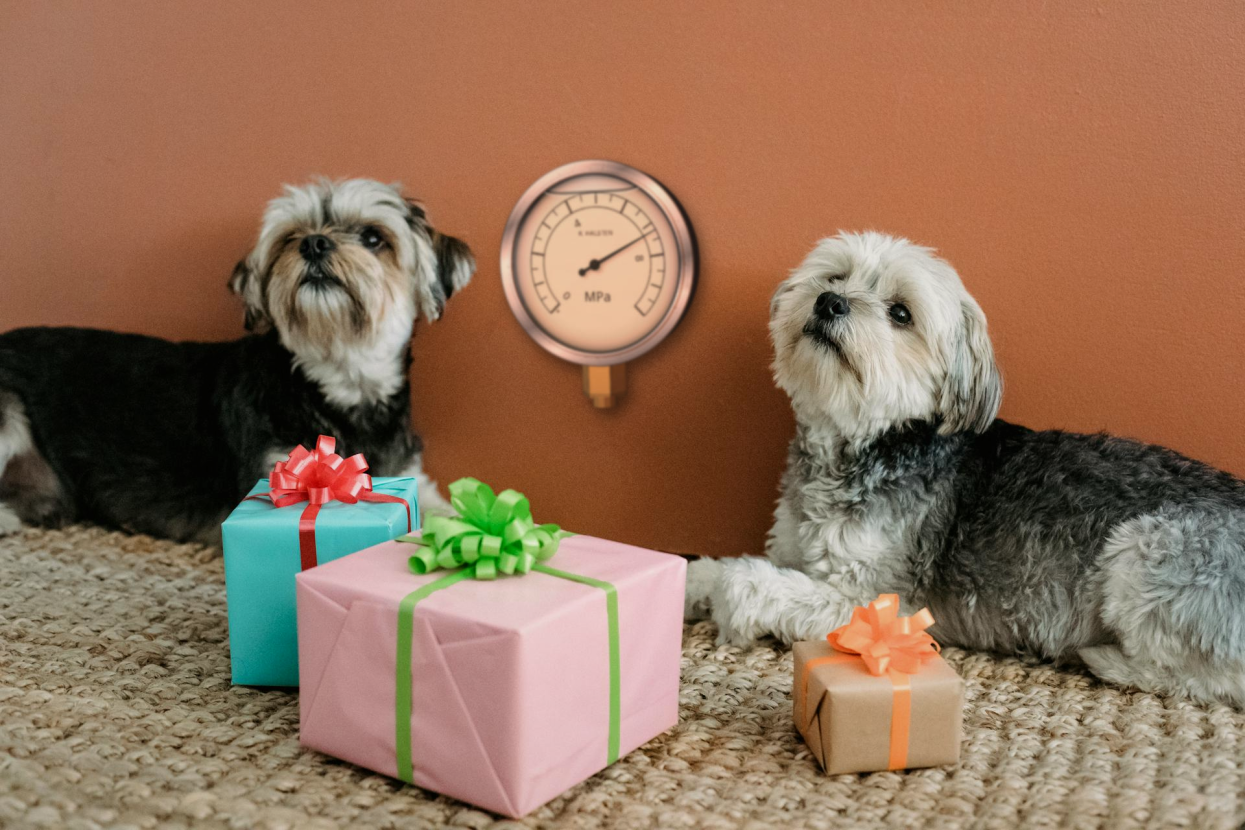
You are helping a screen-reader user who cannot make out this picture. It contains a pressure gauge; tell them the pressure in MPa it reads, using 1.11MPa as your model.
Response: 7.25MPa
